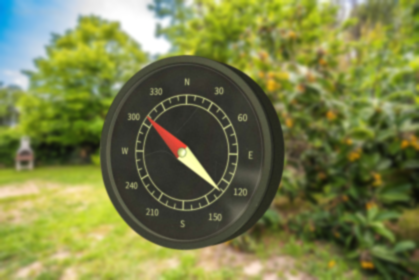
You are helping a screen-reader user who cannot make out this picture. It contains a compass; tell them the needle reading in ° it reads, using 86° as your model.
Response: 310°
